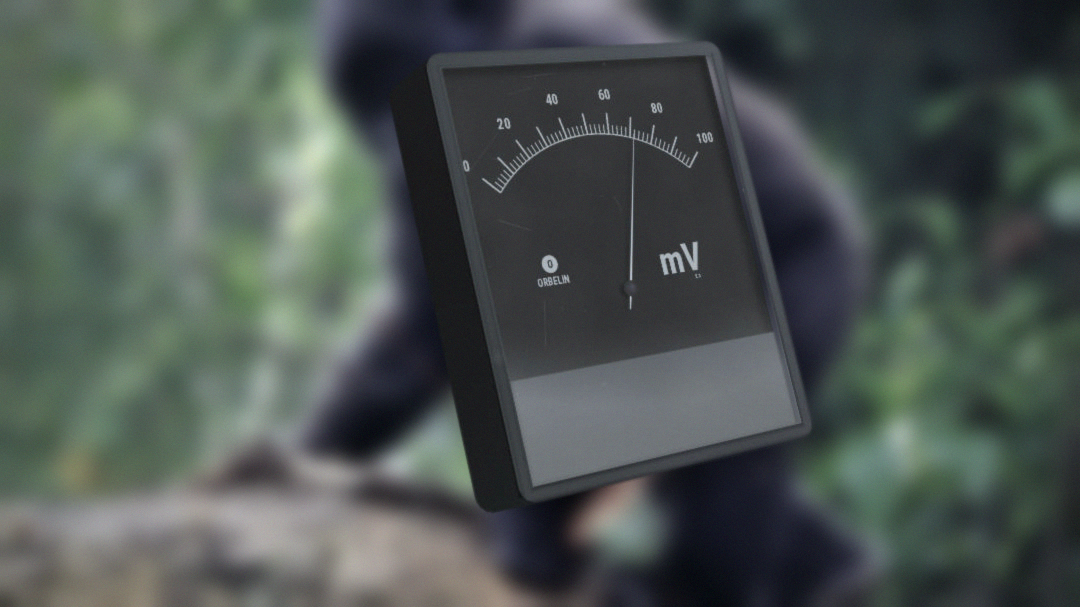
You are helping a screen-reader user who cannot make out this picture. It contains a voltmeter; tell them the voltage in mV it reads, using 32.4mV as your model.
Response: 70mV
